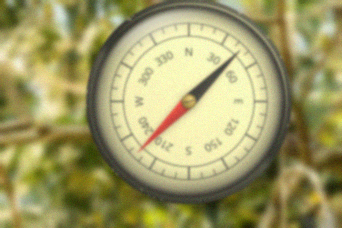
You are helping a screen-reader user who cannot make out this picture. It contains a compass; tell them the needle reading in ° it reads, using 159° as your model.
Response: 225°
